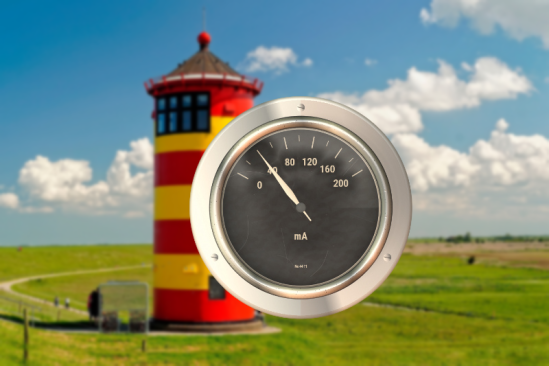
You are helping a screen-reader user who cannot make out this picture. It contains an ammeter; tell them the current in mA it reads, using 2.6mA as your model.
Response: 40mA
